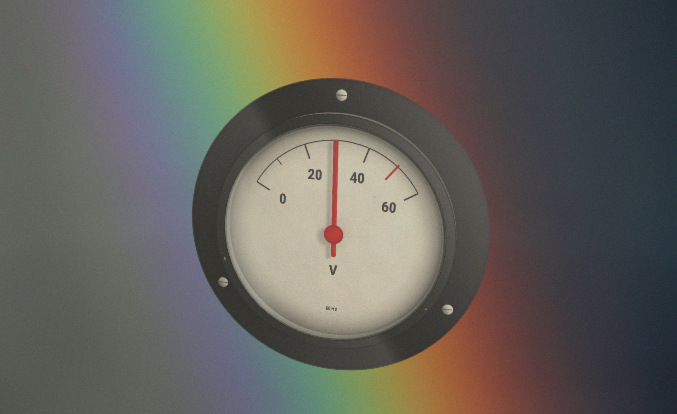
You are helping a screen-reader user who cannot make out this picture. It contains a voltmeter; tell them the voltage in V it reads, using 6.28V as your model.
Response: 30V
